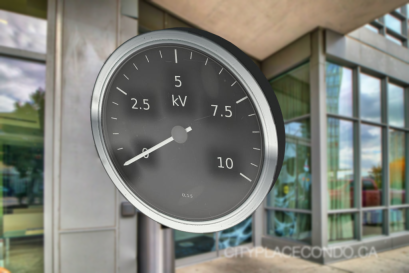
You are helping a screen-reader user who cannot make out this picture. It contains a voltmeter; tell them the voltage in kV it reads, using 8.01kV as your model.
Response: 0kV
